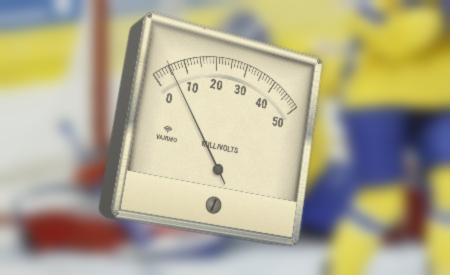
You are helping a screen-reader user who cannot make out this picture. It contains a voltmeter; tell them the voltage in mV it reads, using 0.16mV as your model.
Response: 5mV
